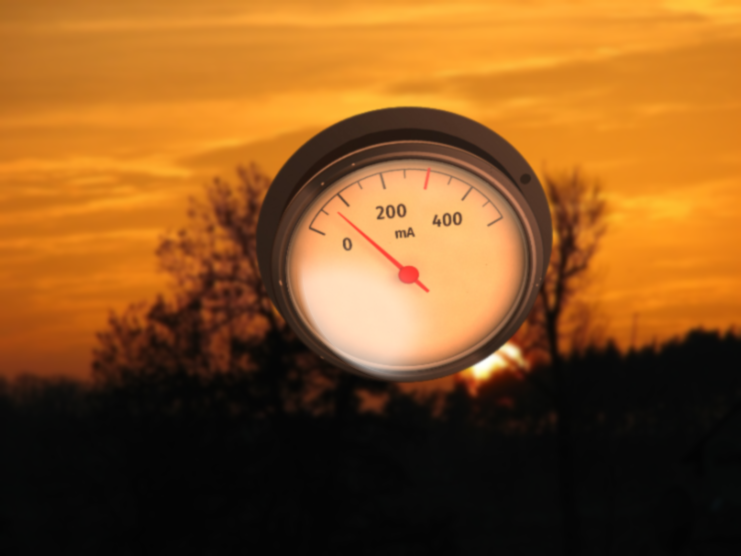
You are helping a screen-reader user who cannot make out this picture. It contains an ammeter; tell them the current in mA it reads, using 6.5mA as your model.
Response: 75mA
